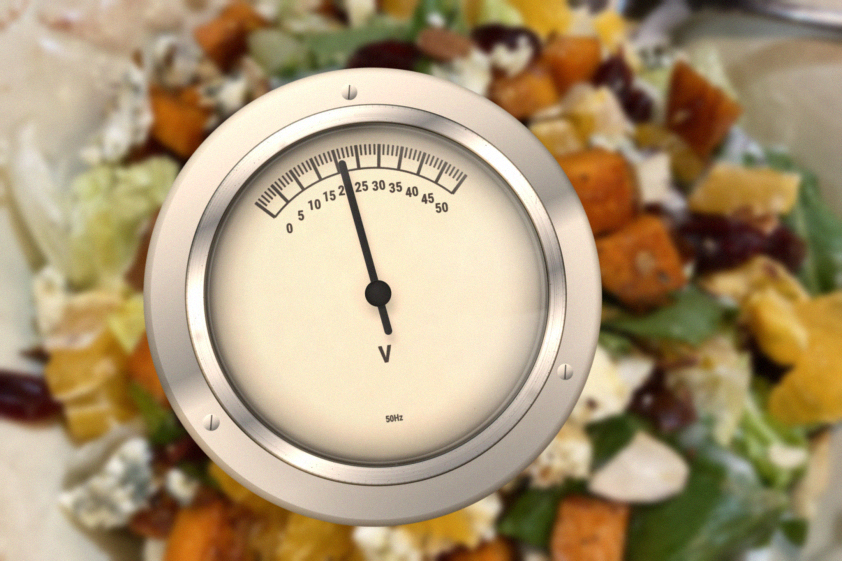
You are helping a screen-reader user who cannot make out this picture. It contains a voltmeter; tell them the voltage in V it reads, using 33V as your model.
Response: 21V
